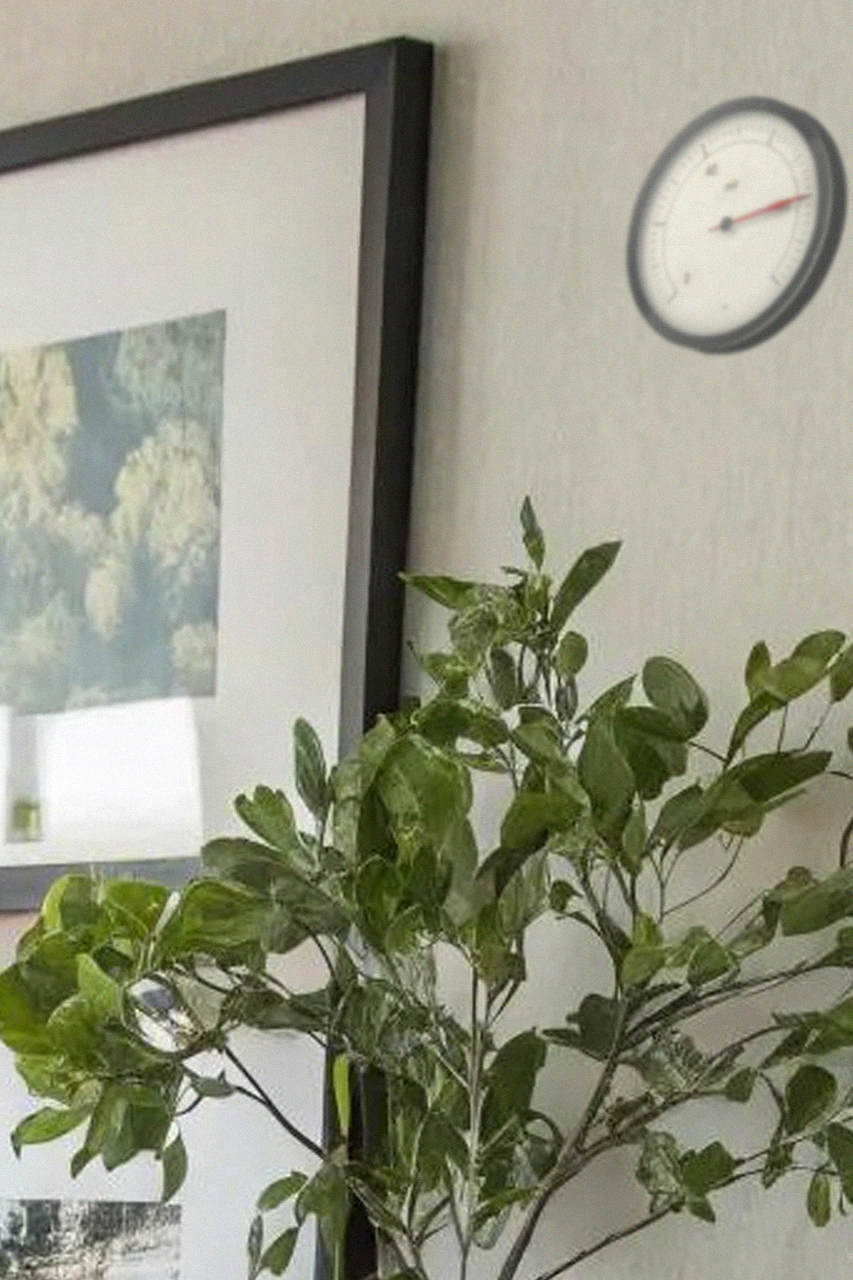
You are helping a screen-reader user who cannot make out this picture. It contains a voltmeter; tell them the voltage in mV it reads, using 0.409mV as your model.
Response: 80mV
